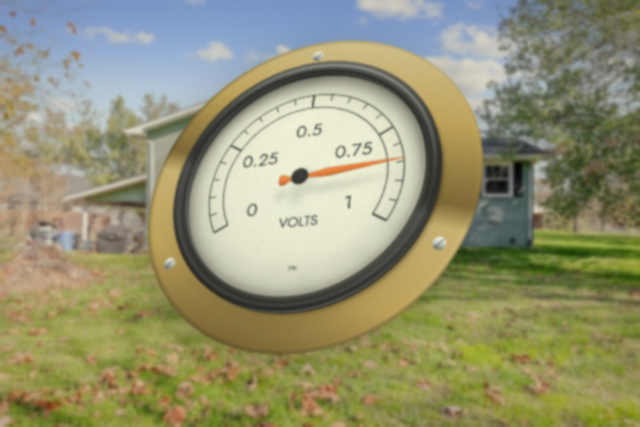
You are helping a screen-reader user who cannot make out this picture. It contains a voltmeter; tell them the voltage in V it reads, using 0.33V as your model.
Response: 0.85V
